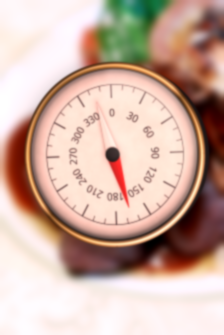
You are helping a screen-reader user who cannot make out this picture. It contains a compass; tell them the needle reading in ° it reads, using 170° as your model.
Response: 165°
